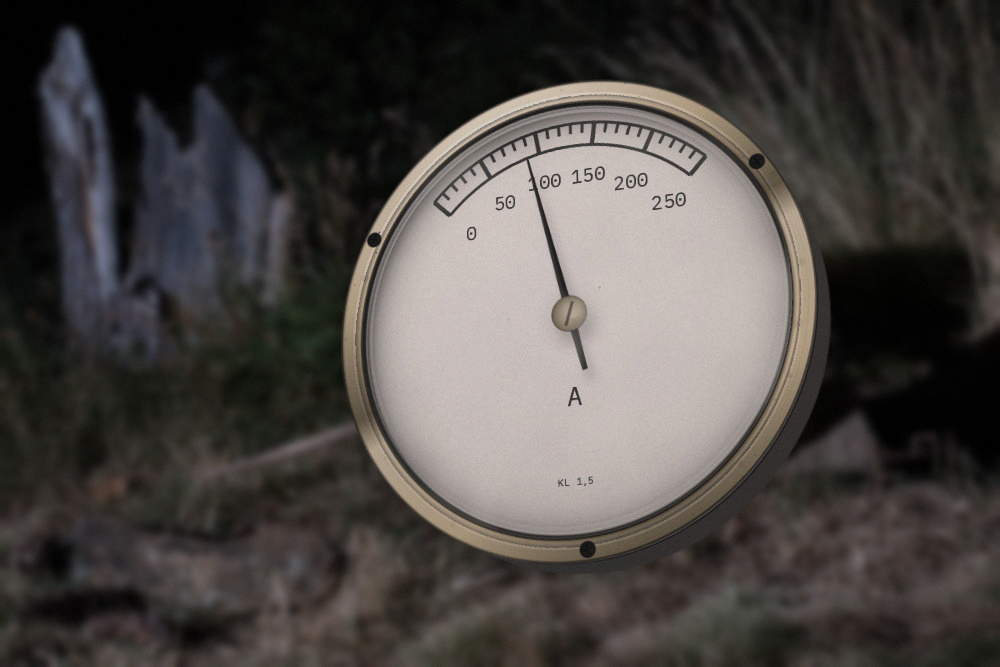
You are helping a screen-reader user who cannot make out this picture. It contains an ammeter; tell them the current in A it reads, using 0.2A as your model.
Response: 90A
